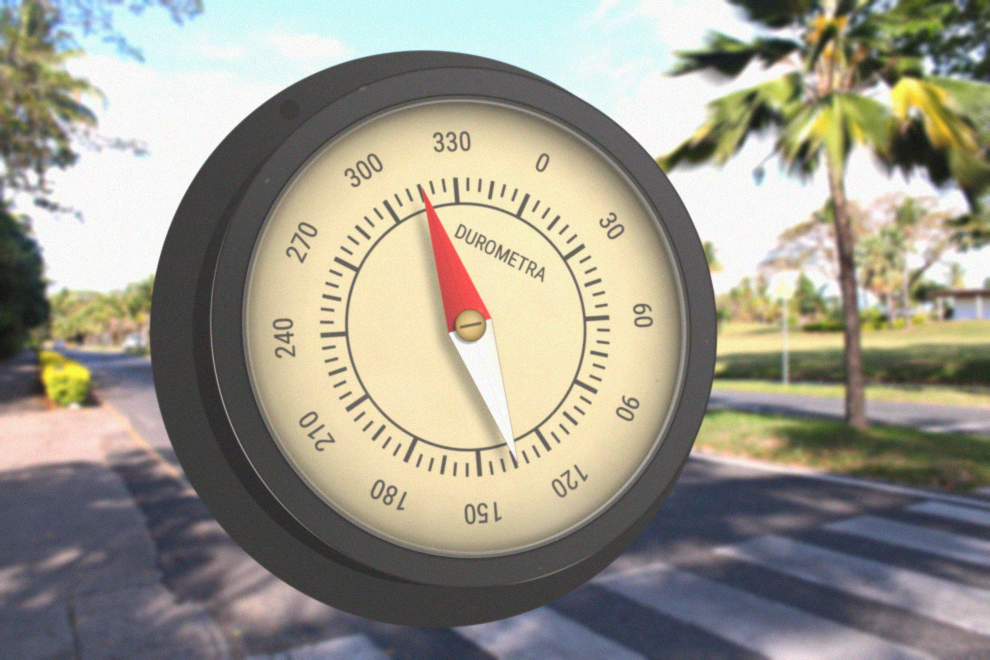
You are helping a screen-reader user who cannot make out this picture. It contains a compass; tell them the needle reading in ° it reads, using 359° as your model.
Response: 315°
